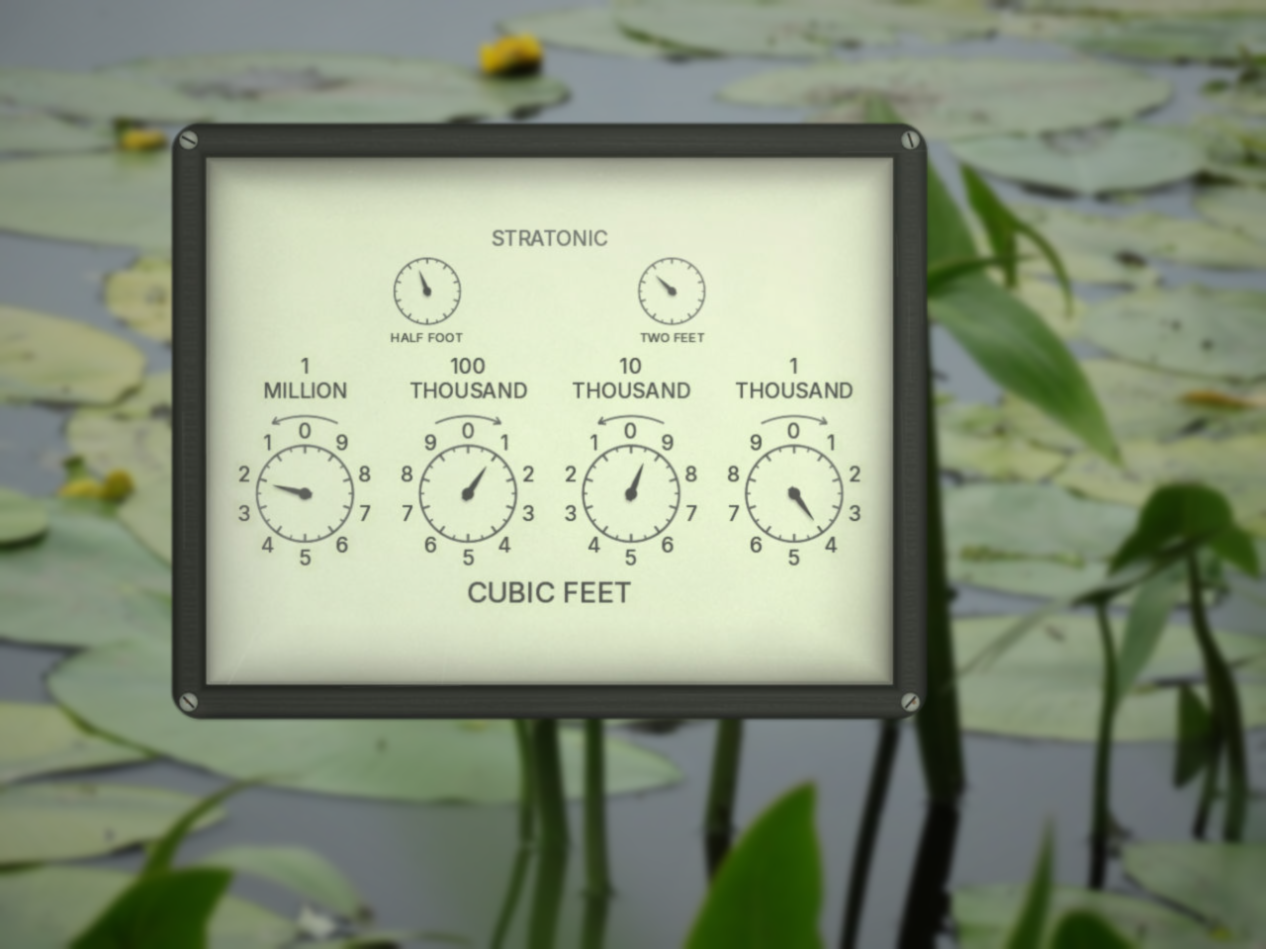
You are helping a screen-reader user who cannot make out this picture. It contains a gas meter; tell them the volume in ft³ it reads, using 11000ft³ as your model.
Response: 209400ft³
